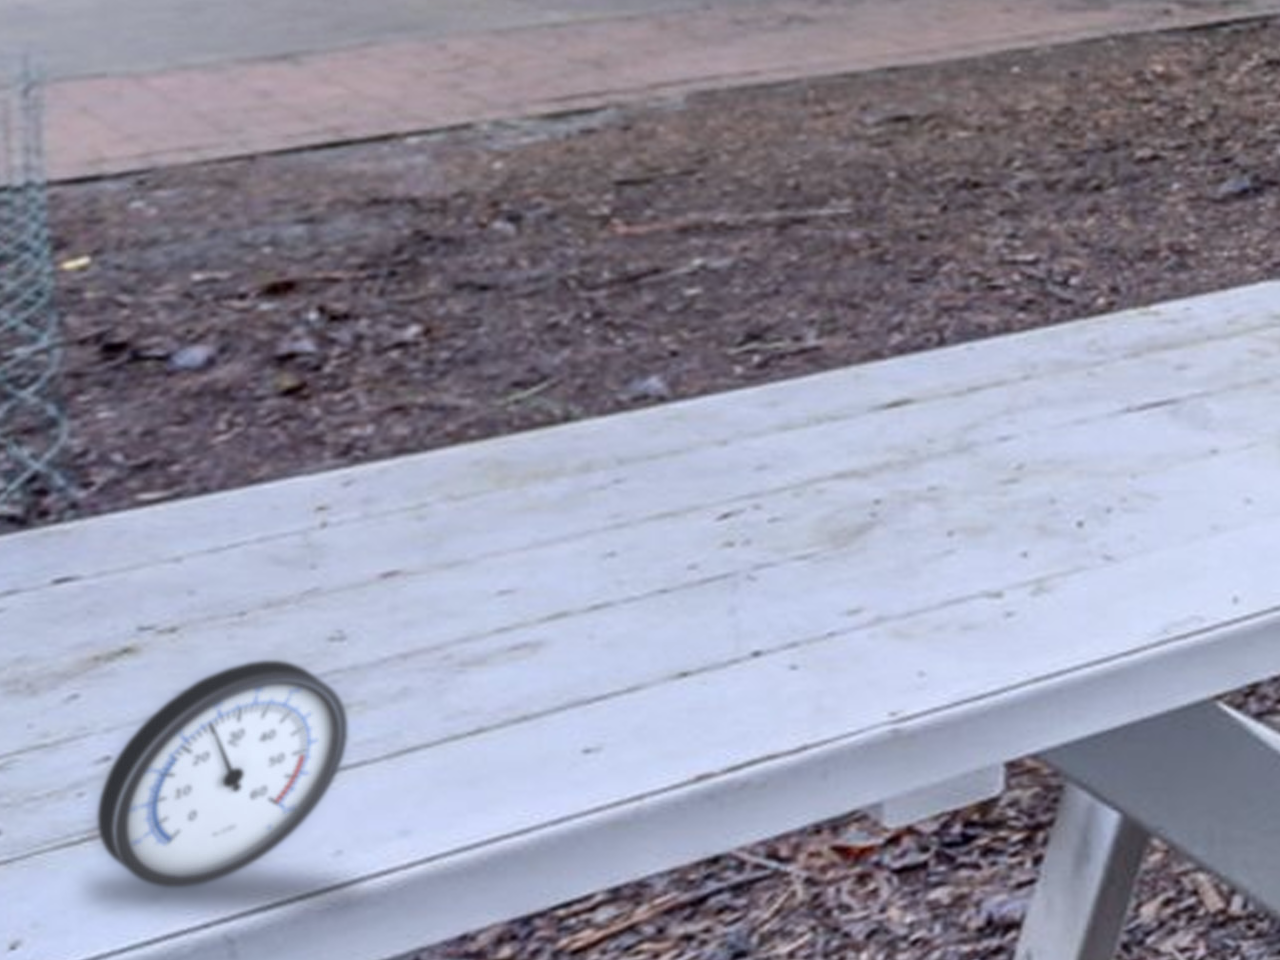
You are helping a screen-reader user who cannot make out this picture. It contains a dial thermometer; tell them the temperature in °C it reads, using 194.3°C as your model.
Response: 25°C
